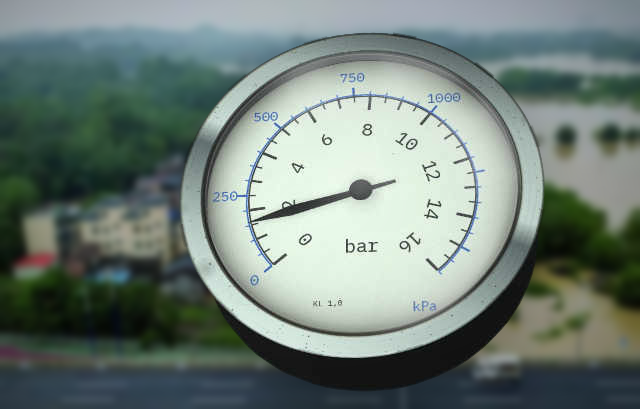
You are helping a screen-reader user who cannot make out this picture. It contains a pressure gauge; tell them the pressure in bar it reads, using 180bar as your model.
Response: 1.5bar
